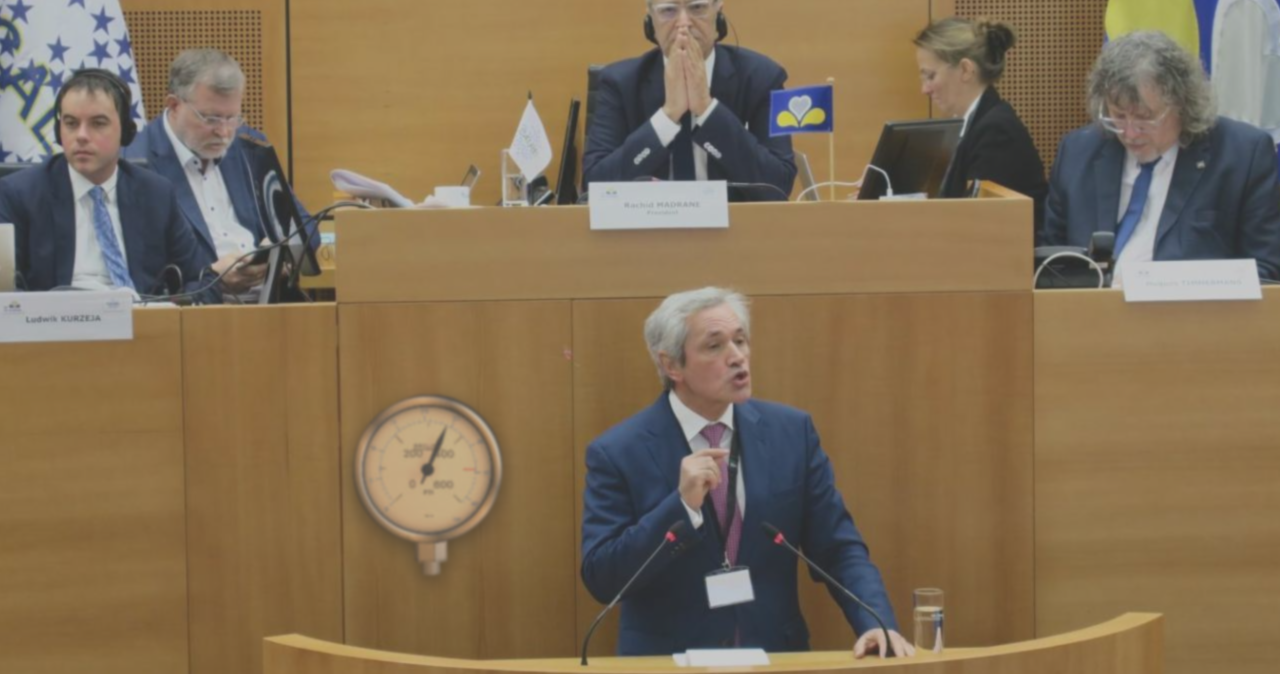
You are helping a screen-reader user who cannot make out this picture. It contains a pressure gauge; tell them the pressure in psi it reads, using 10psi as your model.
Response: 350psi
